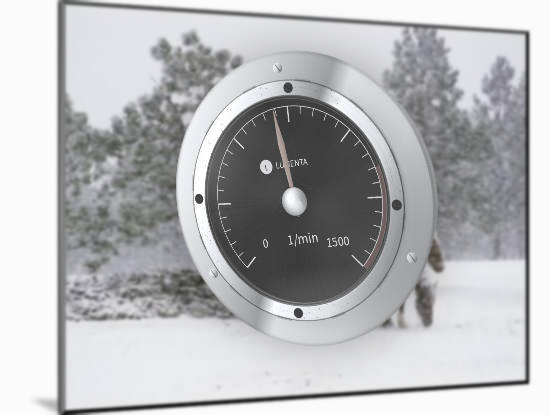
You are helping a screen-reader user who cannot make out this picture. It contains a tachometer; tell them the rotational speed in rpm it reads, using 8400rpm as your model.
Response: 700rpm
